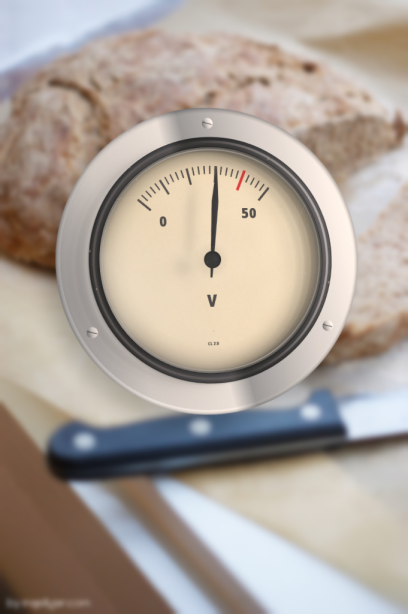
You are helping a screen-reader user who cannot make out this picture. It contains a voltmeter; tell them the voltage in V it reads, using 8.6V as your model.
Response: 30V
